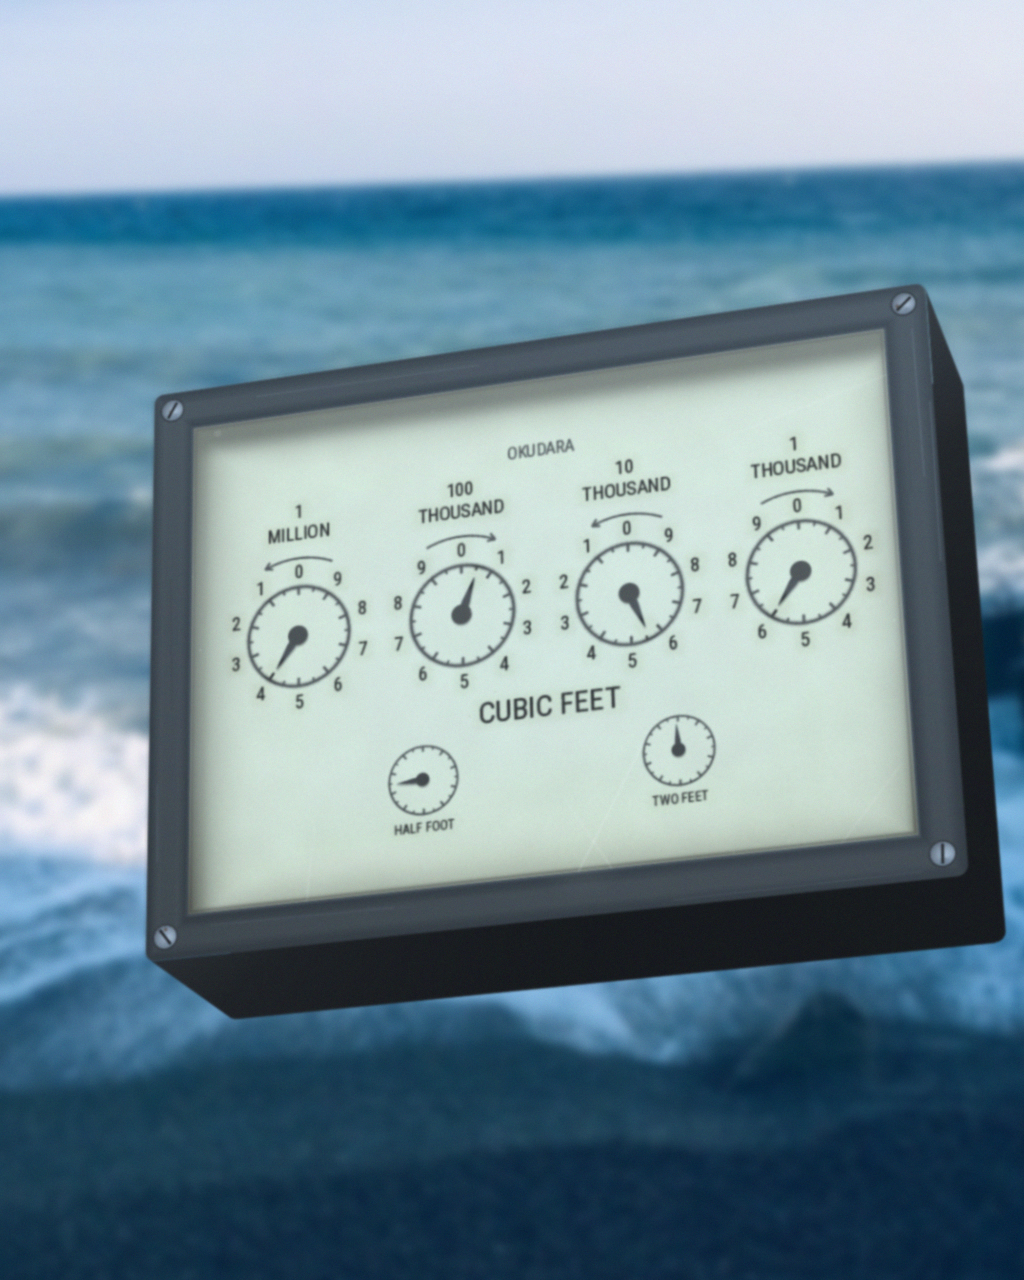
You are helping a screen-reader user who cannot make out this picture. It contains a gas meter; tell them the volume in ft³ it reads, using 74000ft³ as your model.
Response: 405600ft³
